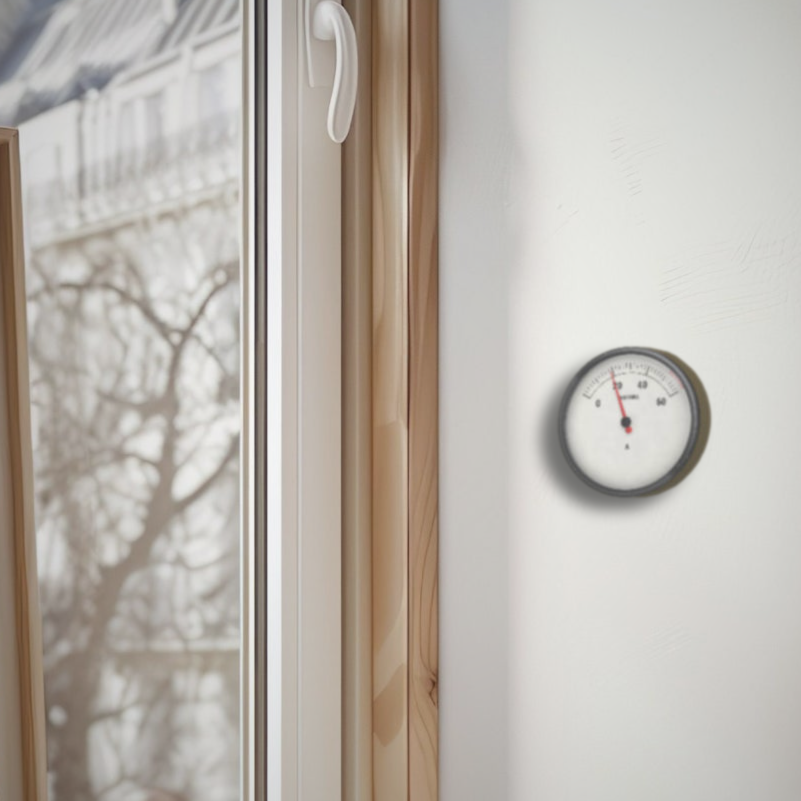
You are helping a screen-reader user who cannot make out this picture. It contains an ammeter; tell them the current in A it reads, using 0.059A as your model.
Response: 20A
